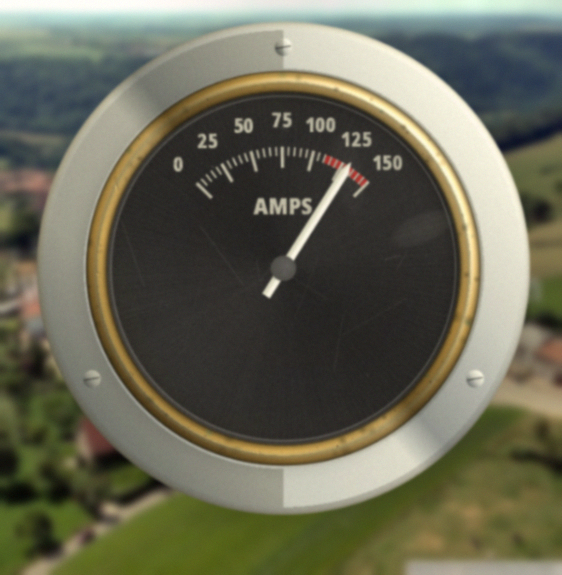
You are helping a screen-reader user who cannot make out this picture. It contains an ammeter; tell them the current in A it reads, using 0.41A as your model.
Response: 130A
